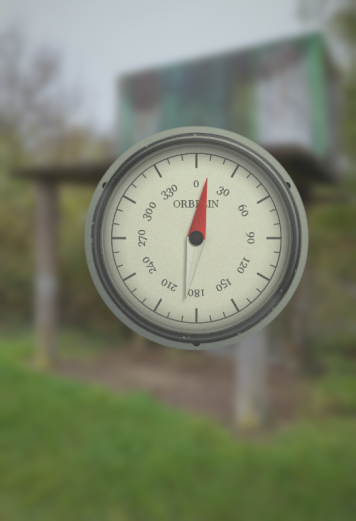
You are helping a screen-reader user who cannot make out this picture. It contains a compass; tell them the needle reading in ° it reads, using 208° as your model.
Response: 10°
